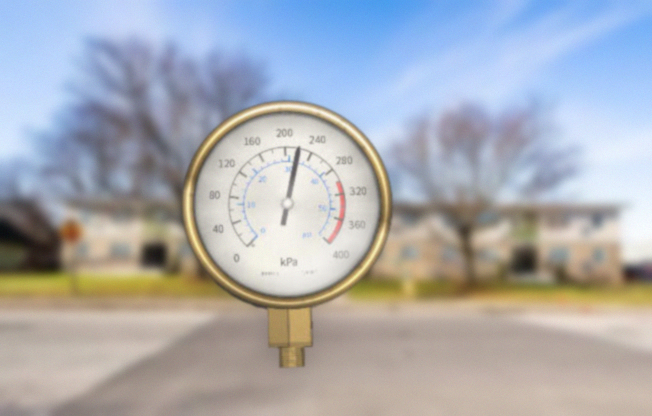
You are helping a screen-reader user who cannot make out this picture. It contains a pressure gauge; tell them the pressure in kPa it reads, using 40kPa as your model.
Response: 220kPa
